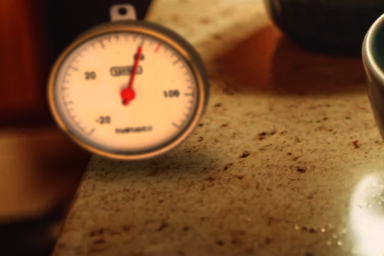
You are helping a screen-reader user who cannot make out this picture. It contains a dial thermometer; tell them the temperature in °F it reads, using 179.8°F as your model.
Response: 60°F
